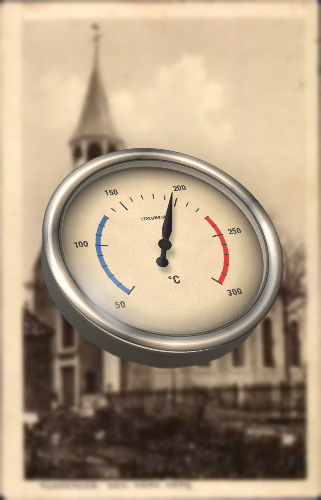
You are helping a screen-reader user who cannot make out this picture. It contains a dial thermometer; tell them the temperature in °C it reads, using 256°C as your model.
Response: 195°C
